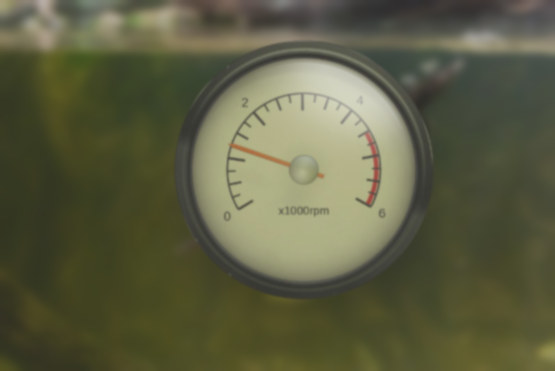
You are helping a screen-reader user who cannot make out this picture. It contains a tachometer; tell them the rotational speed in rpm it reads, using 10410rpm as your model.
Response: 1250rpm
